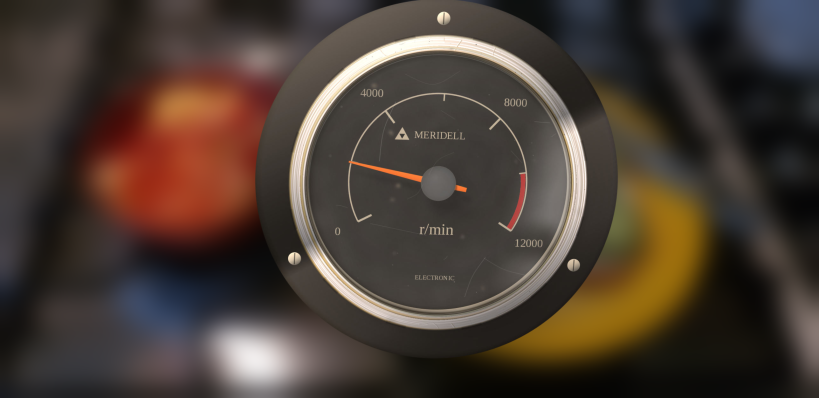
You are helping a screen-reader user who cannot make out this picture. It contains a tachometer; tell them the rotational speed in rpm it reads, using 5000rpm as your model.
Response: 2000rpm
